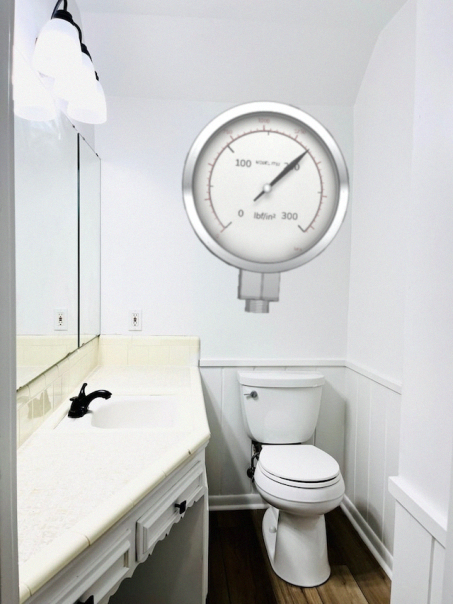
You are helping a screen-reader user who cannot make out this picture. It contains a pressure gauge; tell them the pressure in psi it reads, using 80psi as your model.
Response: 200psi
